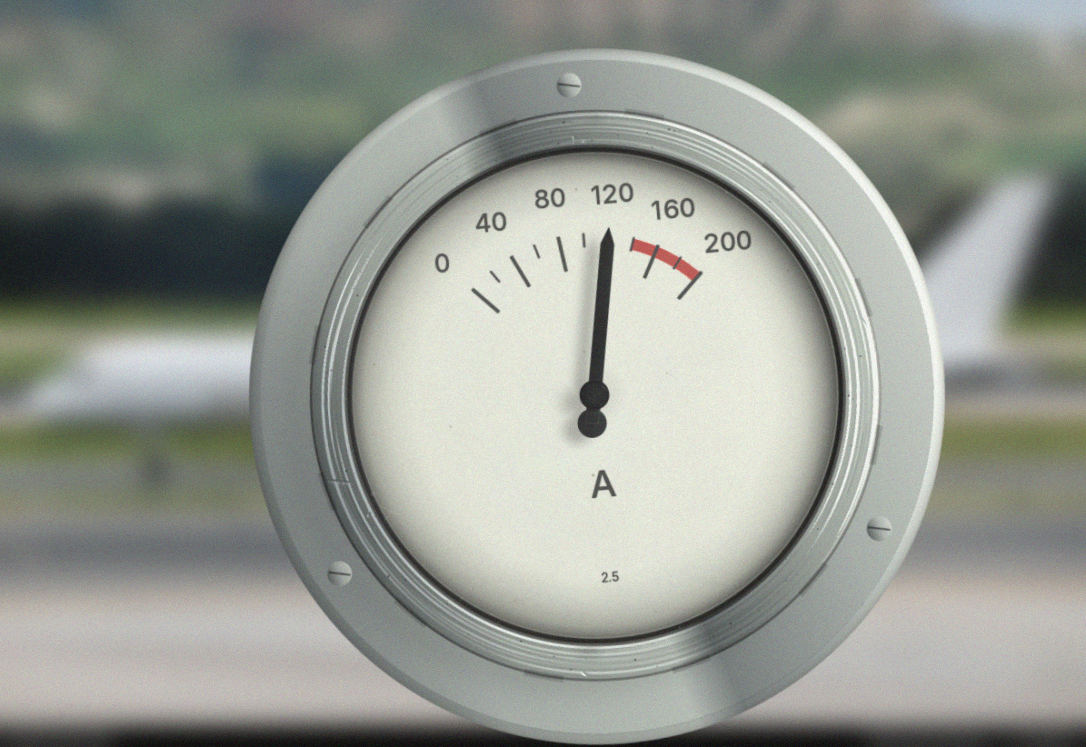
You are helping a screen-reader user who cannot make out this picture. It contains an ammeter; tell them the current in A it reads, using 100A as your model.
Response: 120A
